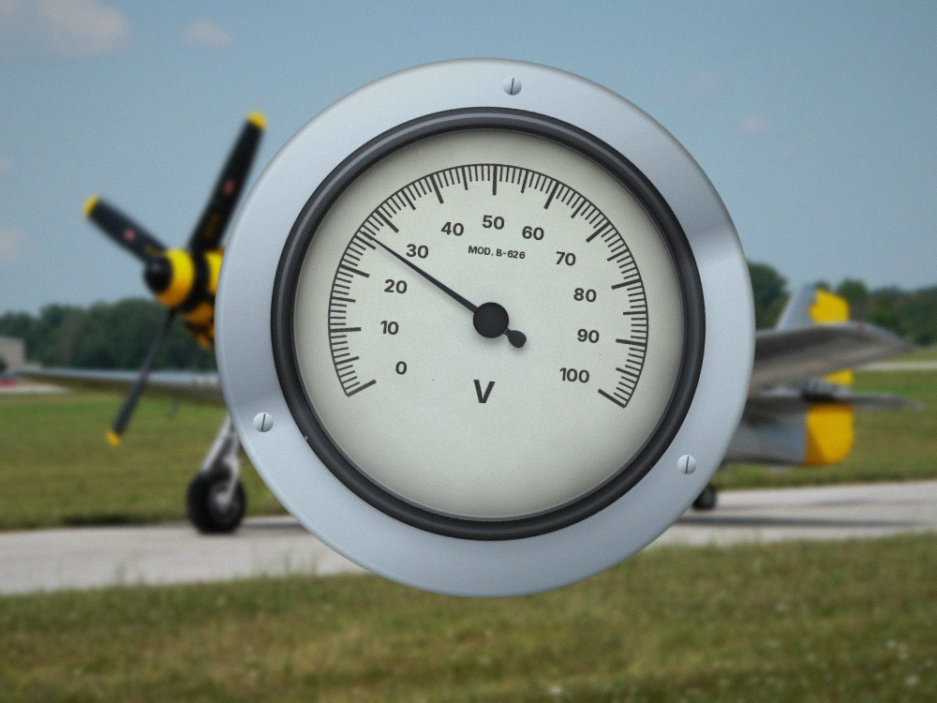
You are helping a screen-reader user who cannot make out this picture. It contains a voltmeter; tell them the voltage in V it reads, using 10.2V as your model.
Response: 26V
